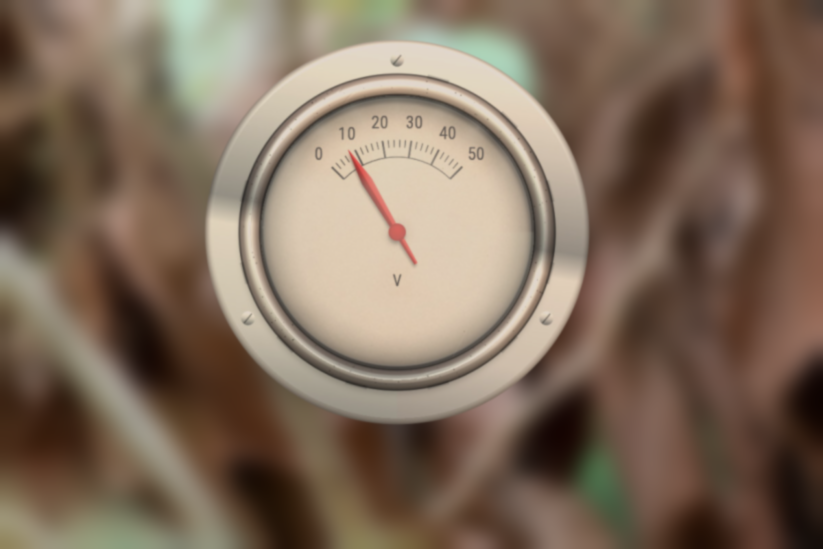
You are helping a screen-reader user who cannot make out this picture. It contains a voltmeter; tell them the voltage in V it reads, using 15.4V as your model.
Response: 8V
